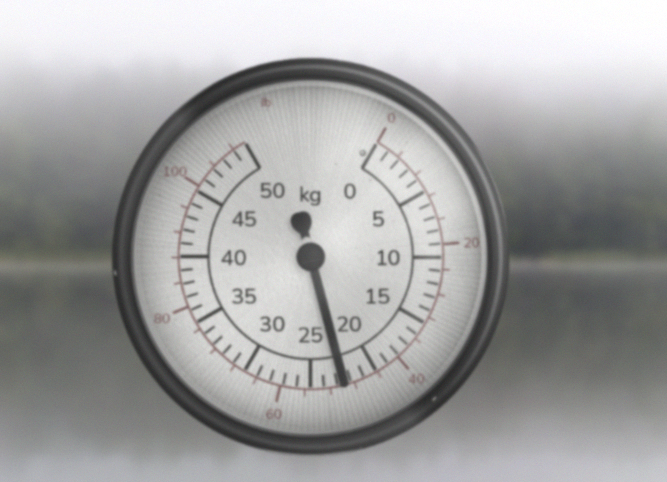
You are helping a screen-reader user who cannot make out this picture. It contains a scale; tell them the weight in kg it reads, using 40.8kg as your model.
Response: 22.5kg
